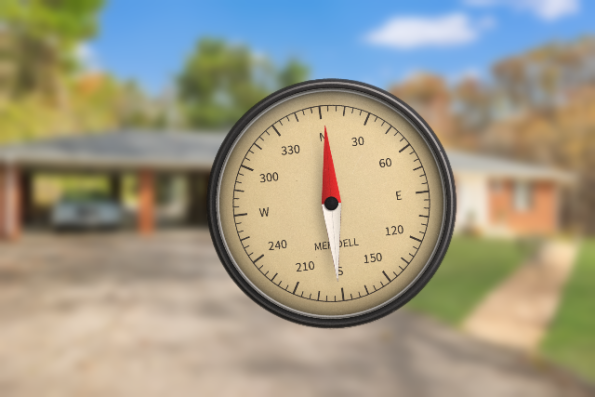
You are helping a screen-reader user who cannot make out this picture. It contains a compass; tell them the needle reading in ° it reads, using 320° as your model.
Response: 2.5°
